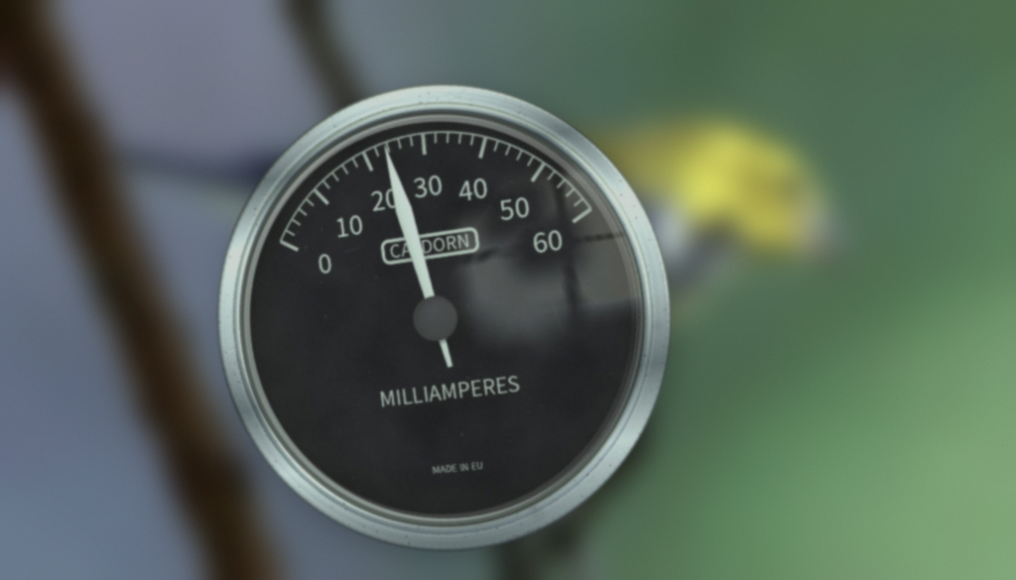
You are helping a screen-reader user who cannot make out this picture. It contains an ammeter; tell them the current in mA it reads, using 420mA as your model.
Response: 24mA
